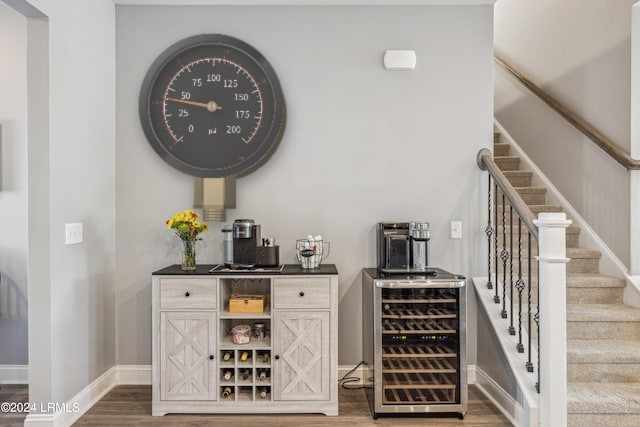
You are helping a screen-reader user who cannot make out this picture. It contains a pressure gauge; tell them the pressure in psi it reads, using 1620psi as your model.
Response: 40psi
